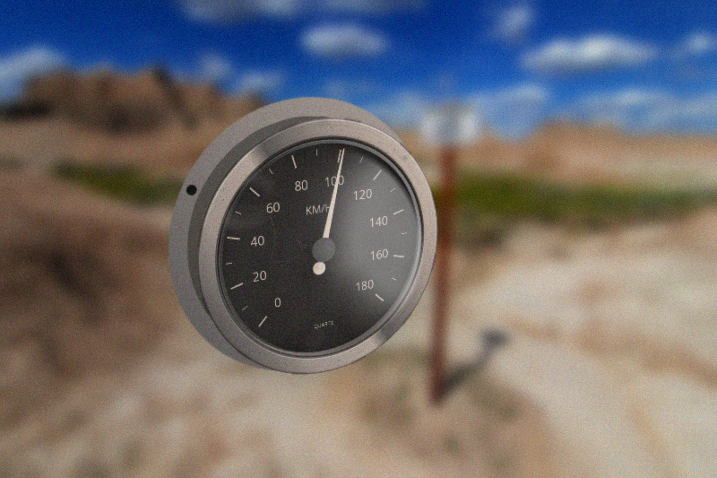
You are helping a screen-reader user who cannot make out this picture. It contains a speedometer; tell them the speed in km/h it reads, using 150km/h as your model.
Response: 100km/h
